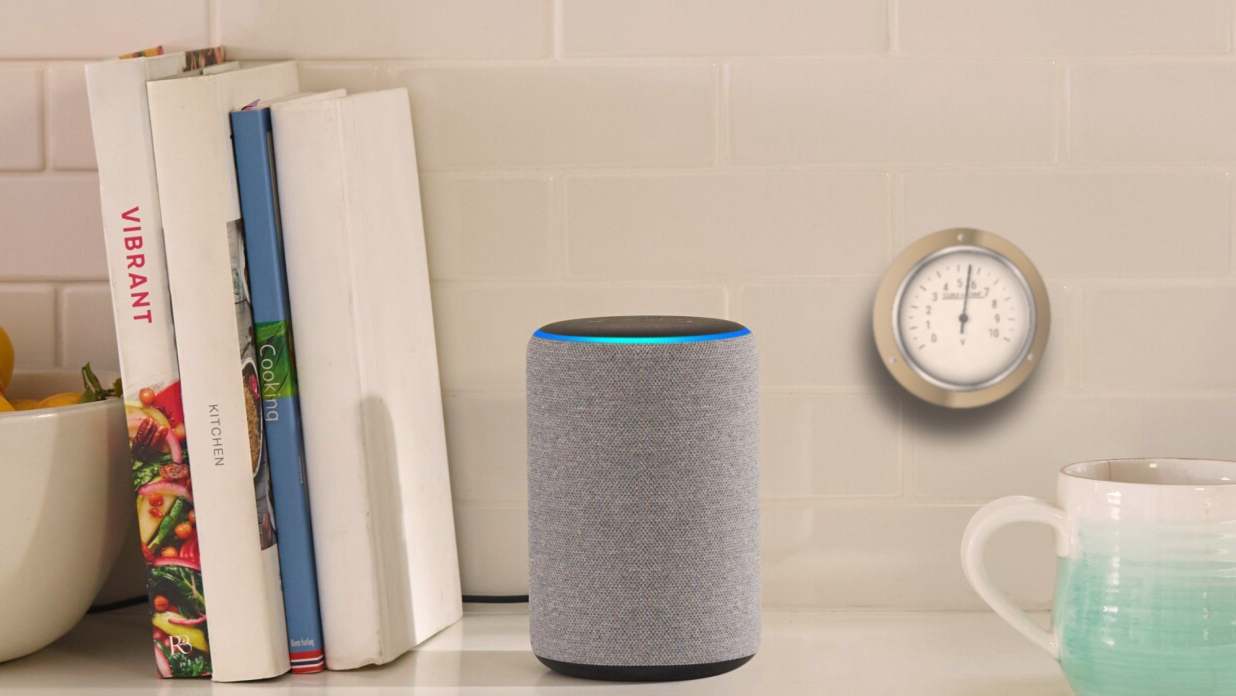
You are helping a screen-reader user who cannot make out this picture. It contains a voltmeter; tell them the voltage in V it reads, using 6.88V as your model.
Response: 5.5V
